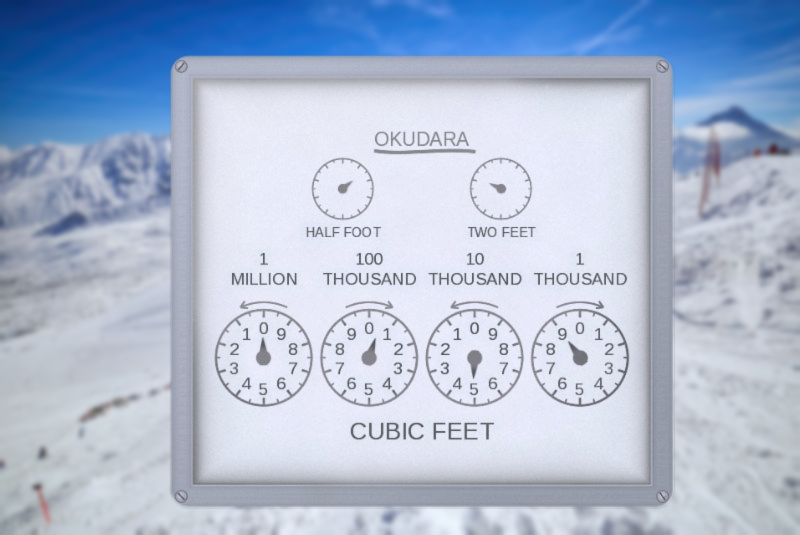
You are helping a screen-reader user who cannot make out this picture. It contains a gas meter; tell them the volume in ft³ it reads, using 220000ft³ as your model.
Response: 4900ft³
